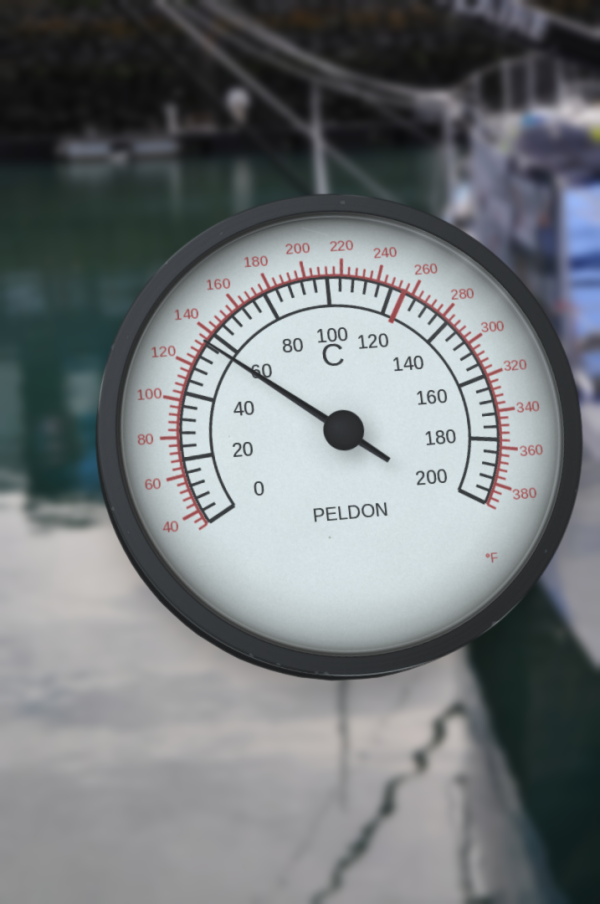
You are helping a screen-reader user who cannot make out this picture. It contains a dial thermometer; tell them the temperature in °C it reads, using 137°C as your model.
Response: 56°C
